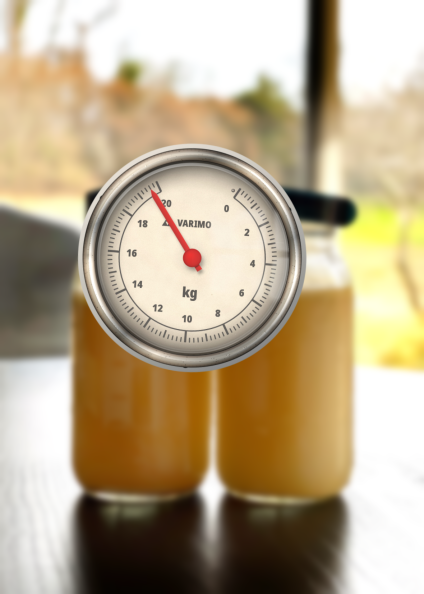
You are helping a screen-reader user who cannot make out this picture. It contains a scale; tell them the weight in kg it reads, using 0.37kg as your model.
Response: 19.6kg
